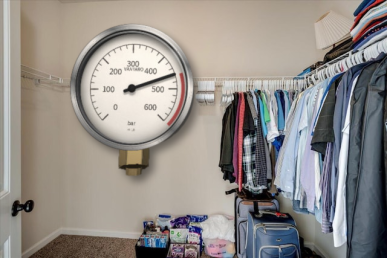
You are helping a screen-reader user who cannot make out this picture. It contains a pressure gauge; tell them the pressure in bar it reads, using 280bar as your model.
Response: 460bar
